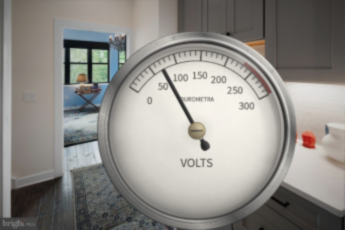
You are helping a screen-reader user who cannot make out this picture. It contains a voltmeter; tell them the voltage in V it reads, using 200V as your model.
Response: 70V
